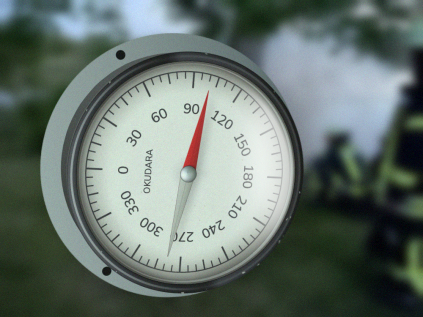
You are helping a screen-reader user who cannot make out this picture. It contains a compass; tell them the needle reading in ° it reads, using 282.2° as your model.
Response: 100°
